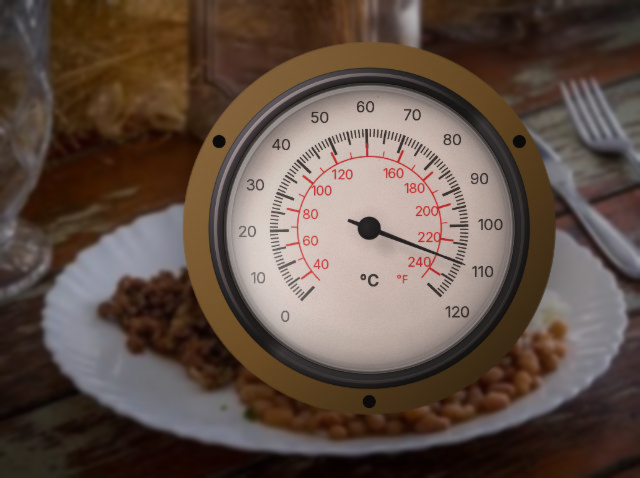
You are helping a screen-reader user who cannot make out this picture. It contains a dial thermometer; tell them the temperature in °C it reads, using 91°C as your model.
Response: 110°C
